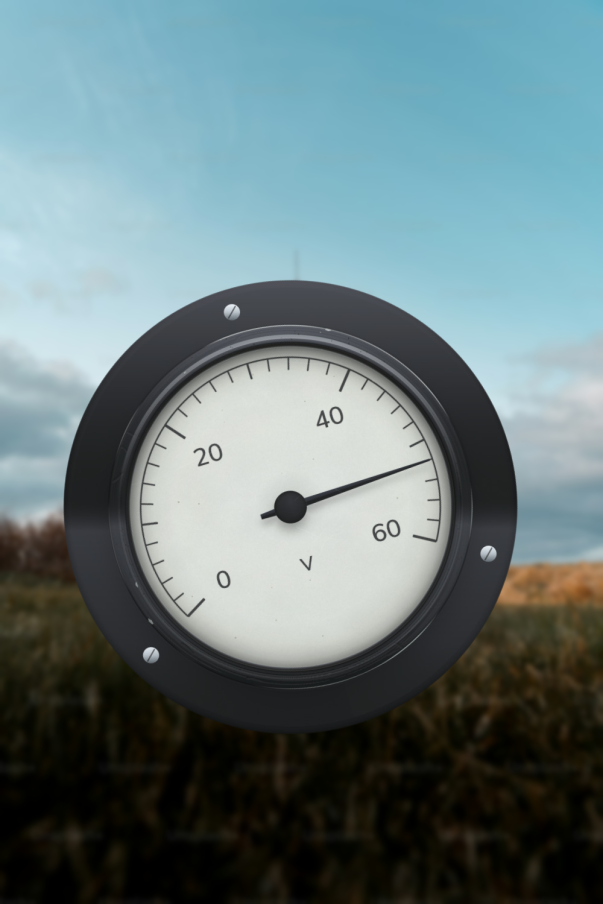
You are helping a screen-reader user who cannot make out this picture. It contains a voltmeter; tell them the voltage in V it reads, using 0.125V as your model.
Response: 52V
